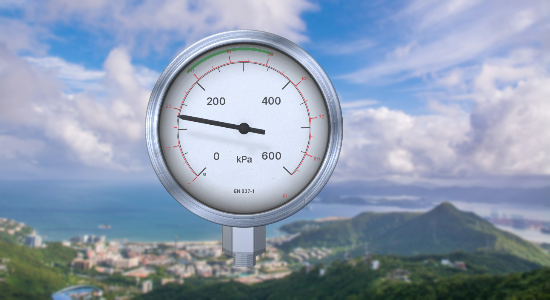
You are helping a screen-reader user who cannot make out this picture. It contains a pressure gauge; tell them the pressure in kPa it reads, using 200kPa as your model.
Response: 125kPa
